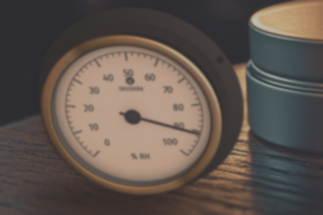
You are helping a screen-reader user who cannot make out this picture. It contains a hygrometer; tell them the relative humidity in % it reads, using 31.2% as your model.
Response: 90%
